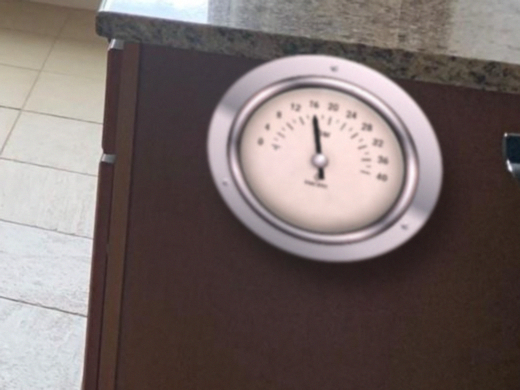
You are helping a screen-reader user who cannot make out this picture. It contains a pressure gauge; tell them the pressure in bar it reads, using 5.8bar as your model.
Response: 16bar
